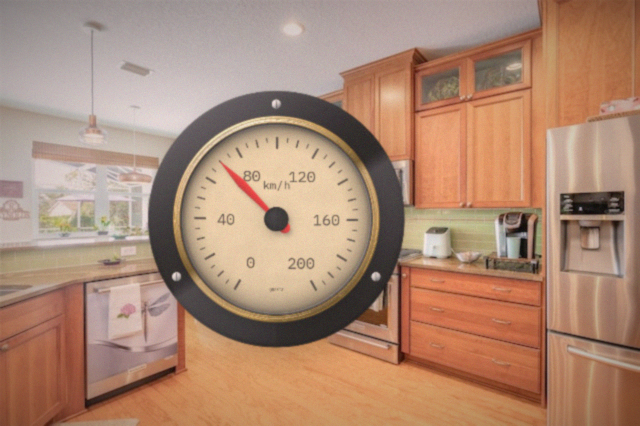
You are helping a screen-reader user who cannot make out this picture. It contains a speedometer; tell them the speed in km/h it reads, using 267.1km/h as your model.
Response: 70km/h
